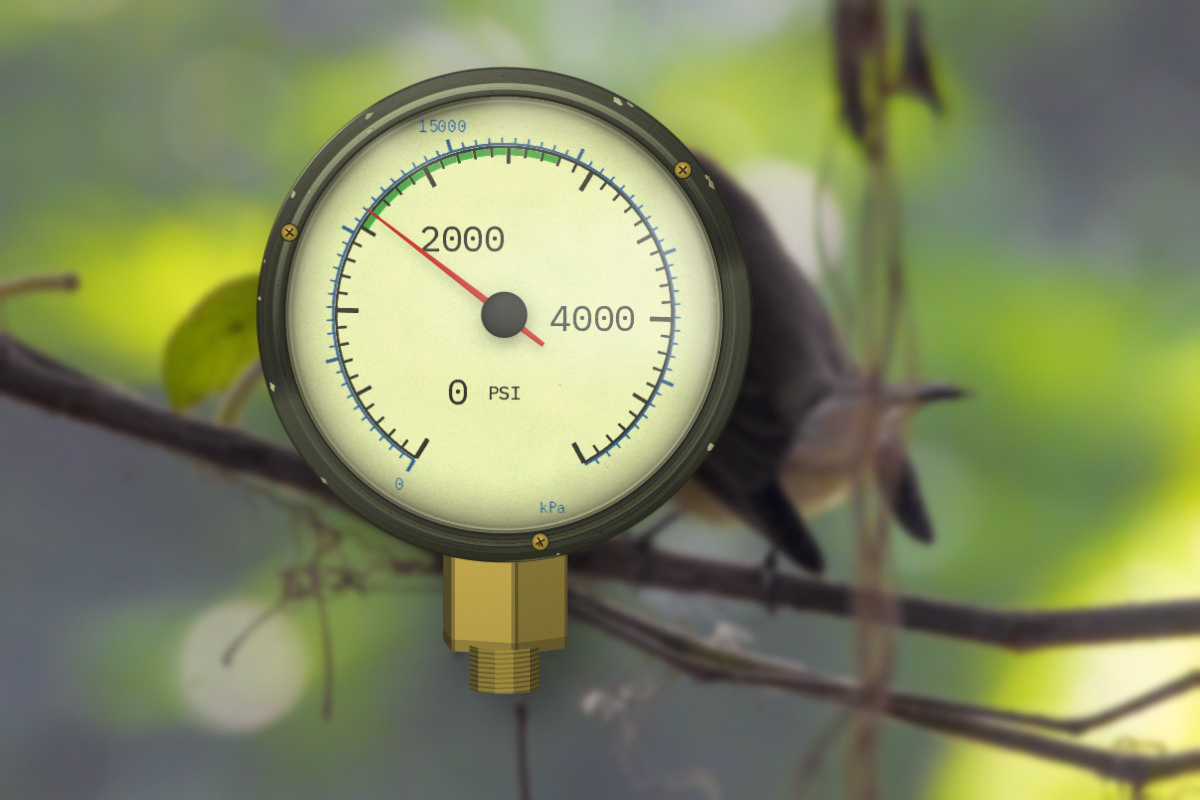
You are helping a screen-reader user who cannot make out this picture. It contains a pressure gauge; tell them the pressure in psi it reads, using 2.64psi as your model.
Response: 1600psi
